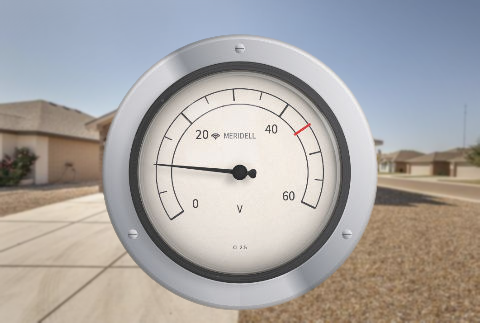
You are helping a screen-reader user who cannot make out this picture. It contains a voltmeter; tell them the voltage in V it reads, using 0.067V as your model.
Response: 10V
